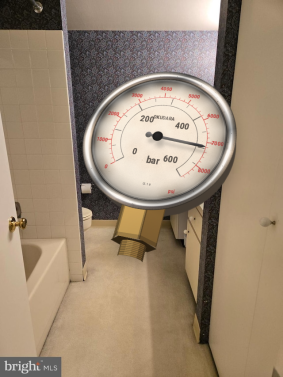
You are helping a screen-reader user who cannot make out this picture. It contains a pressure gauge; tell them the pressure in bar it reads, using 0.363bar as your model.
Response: 500bar
